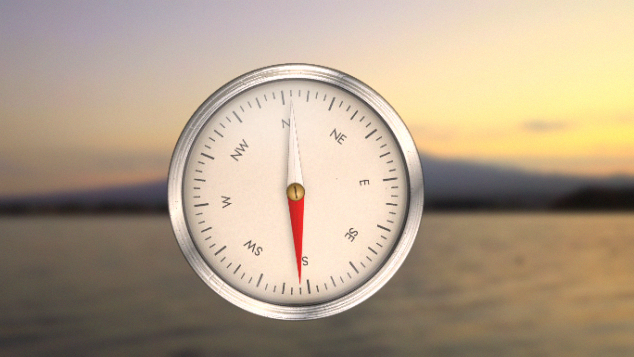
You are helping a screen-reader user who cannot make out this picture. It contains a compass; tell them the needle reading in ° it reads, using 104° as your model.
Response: 185°
